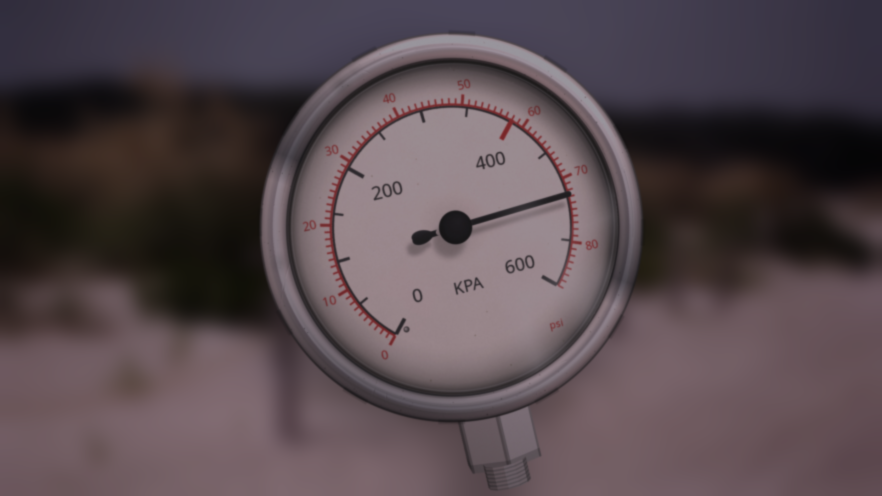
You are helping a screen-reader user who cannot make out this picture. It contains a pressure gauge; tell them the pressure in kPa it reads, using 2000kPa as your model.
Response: 500kPa
